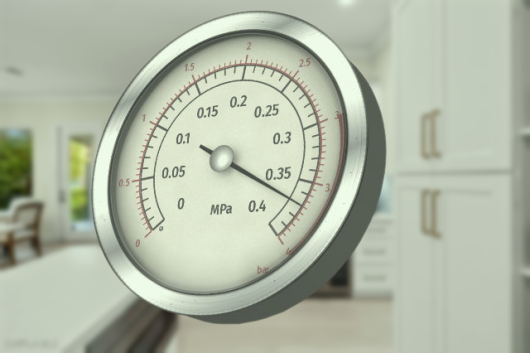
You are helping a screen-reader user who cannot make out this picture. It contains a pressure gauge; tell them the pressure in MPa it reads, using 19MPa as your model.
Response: 0.37MPa
